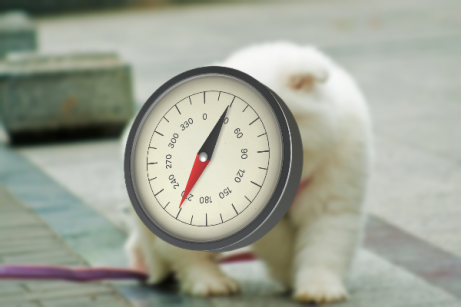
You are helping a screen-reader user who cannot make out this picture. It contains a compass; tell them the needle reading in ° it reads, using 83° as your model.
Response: 210°
